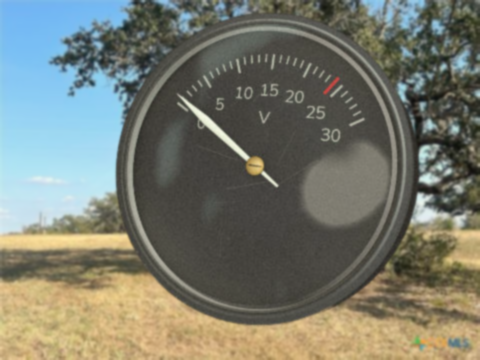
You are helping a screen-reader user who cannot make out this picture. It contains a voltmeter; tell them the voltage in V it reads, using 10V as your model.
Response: 1V
